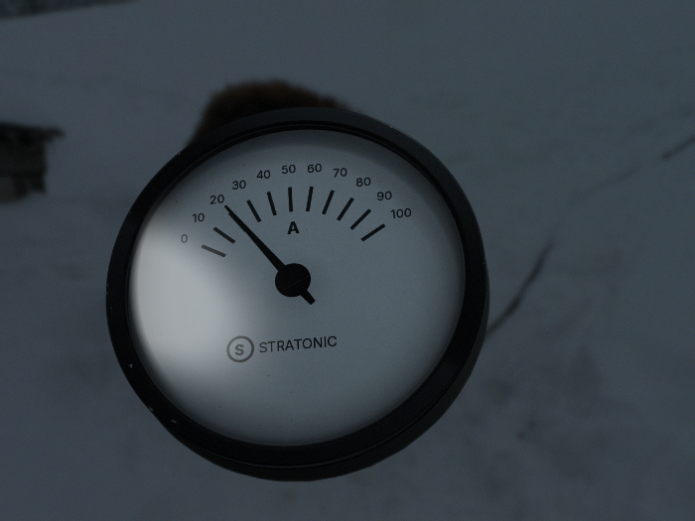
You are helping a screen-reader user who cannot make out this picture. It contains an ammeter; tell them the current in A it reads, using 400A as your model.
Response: 20A
